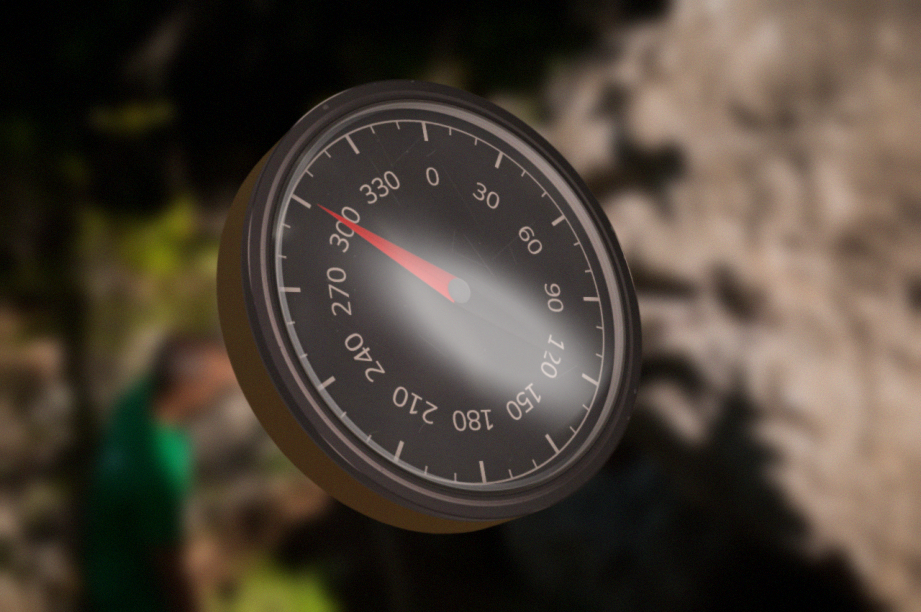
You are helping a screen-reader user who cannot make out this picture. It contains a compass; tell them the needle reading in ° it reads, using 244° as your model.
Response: 300°
